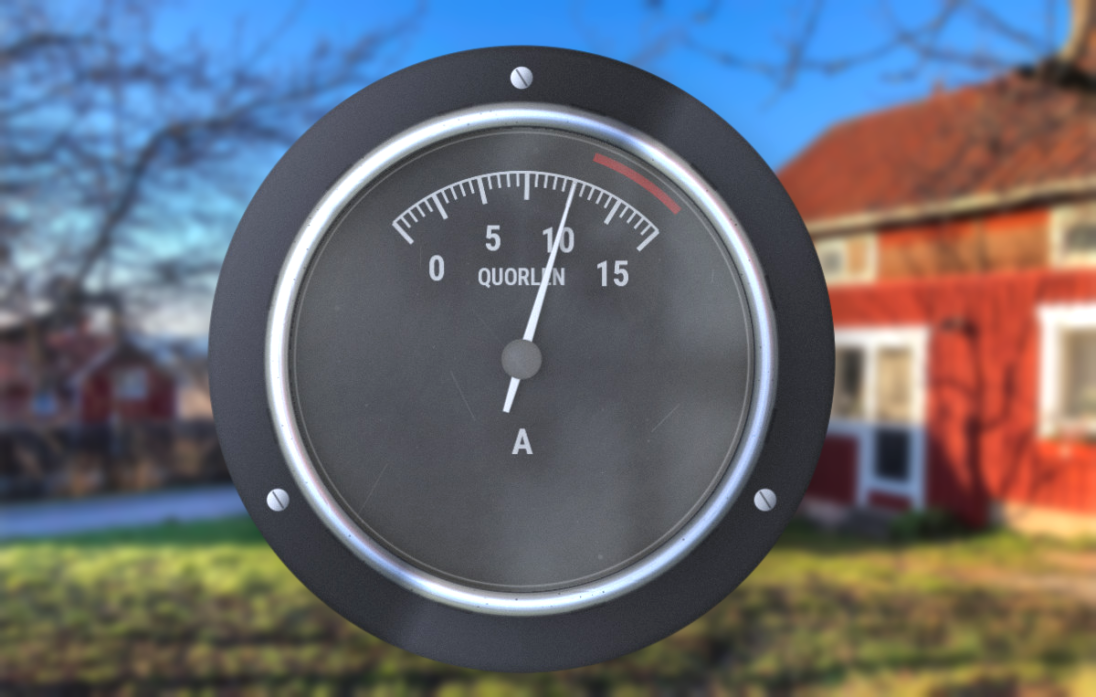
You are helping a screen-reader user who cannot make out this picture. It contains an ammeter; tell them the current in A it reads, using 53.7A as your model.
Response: 10A
